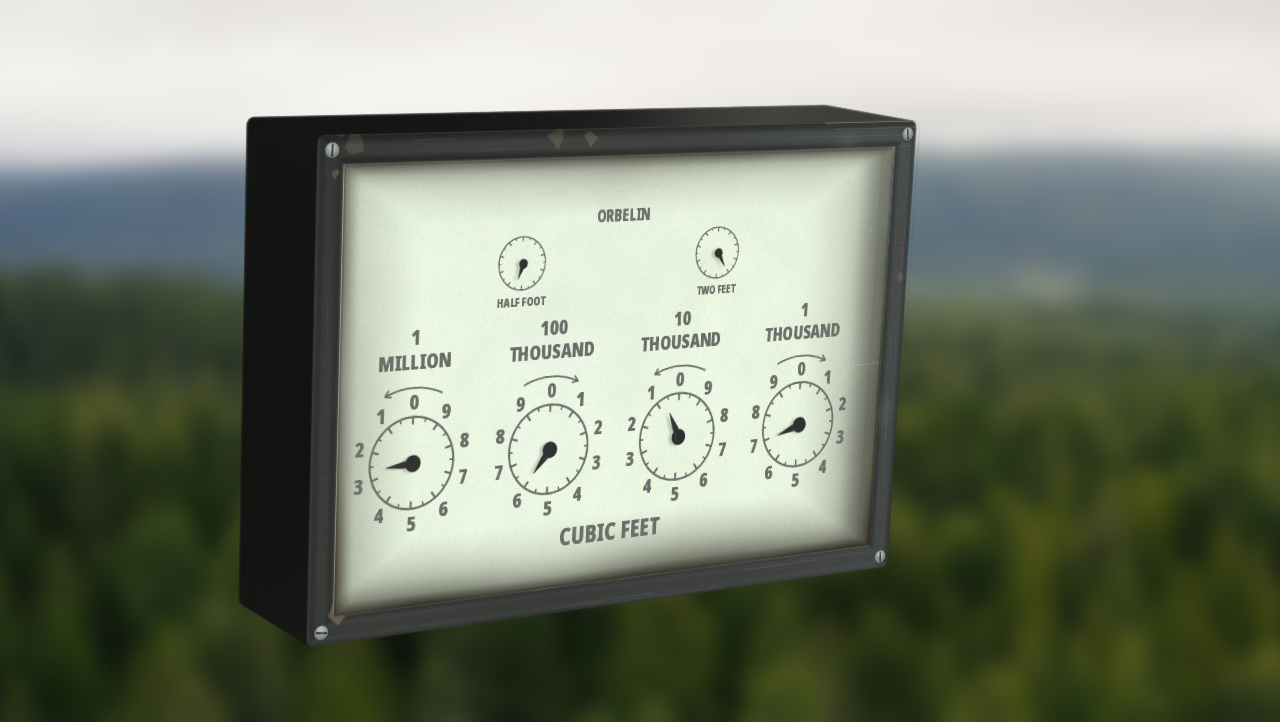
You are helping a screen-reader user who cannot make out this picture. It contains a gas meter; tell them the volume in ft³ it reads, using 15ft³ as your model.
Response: 260700ft³
